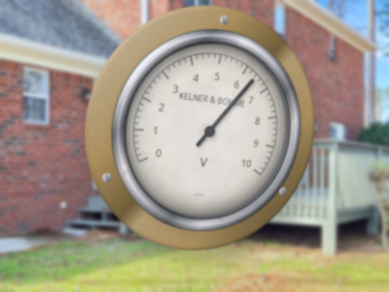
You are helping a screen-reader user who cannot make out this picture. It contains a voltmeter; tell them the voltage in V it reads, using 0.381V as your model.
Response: 6.4V
